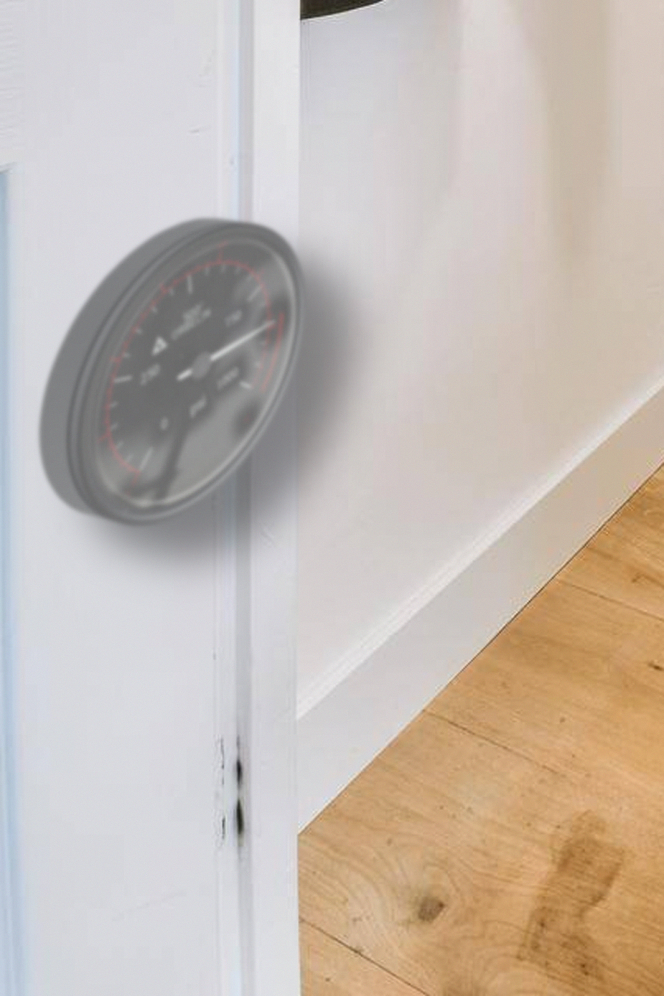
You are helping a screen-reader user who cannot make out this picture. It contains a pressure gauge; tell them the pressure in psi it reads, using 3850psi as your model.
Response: 850psi
